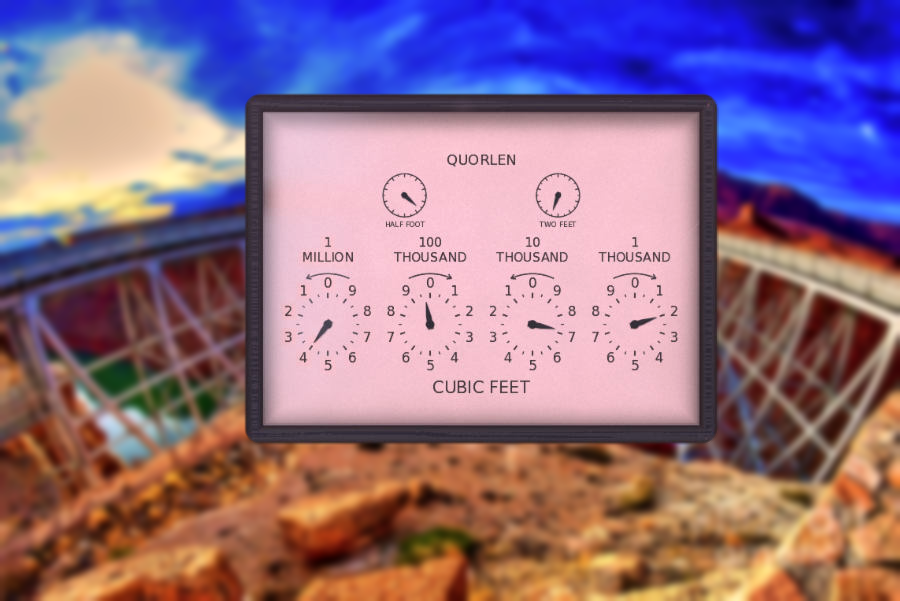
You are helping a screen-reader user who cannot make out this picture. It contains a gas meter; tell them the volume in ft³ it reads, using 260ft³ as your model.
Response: 397200ft³
